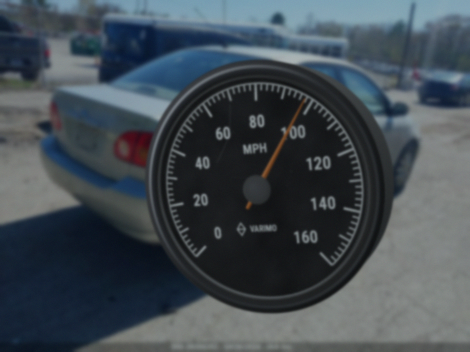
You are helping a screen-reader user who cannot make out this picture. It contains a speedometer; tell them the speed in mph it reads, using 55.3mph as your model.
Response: 98mph
